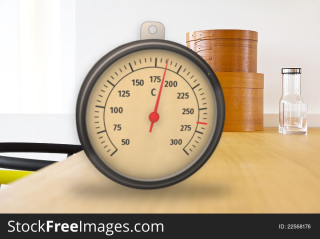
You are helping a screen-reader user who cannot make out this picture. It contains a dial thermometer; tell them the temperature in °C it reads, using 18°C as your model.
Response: 185°C
